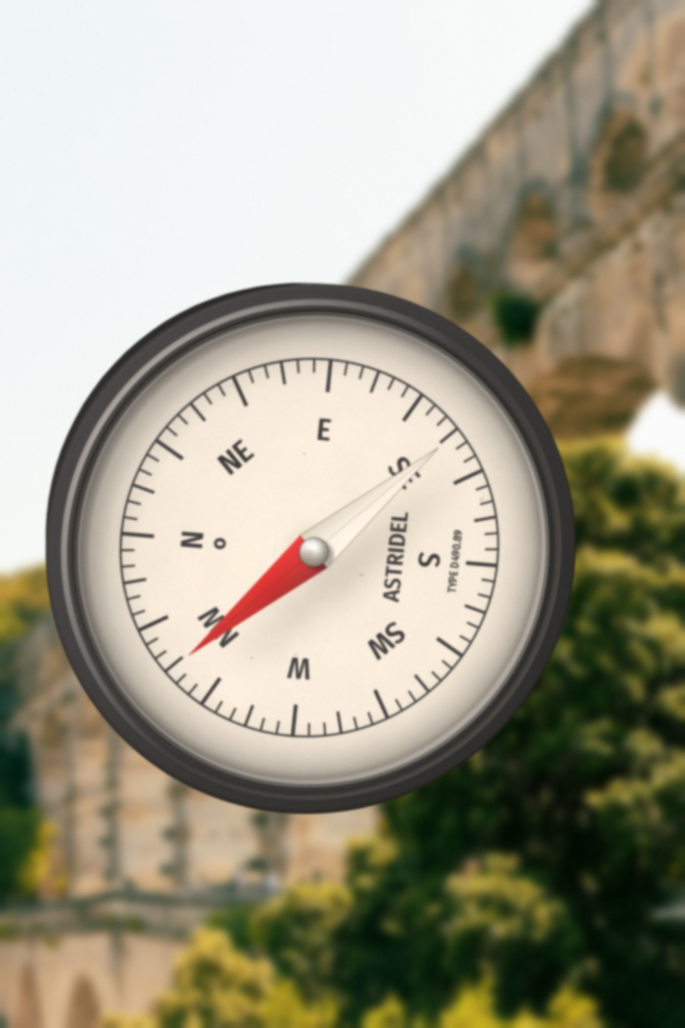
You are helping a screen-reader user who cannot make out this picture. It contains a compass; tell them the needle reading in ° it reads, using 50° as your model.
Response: 315°
